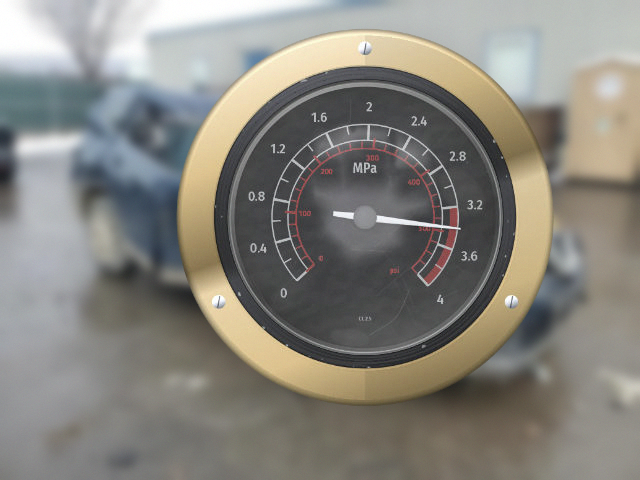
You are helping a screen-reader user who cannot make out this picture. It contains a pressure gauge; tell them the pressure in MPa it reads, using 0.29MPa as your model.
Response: 3.4MPa
